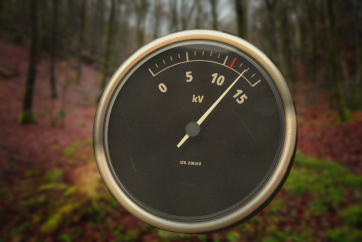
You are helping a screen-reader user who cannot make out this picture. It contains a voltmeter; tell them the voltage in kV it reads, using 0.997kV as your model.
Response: 13kV
